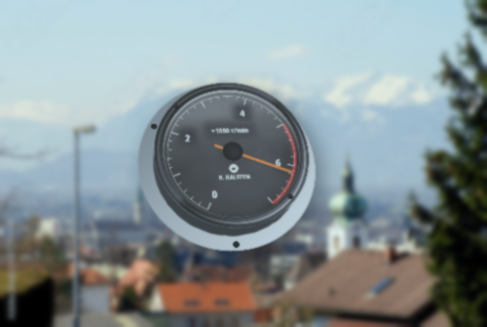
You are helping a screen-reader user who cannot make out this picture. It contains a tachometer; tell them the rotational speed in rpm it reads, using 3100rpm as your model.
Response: 6200rpm
